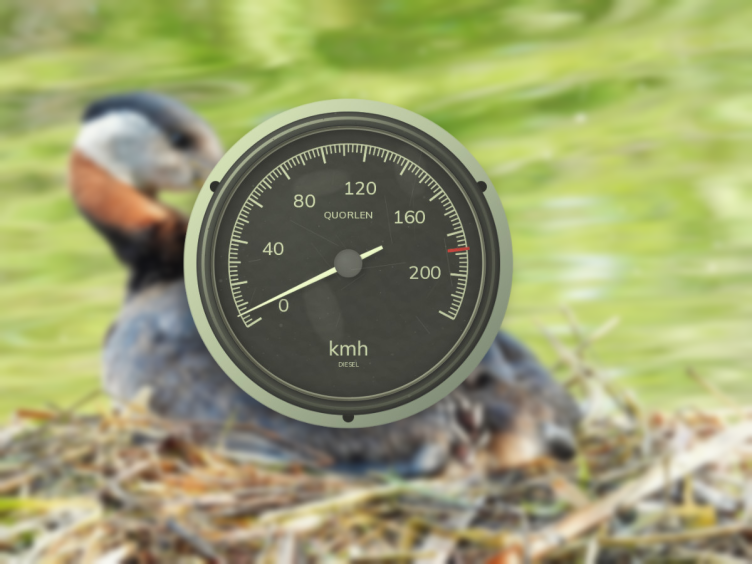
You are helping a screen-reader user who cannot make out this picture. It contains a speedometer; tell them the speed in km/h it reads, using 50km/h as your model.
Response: 6km/h
